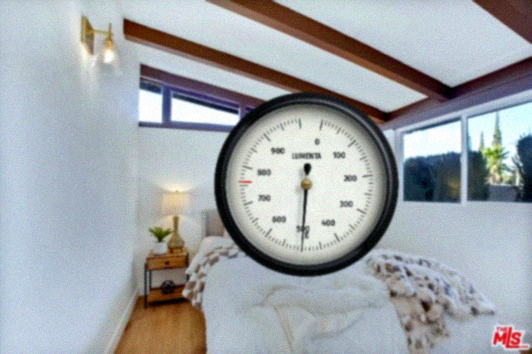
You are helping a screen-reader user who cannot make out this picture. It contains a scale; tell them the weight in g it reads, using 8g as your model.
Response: 500g
